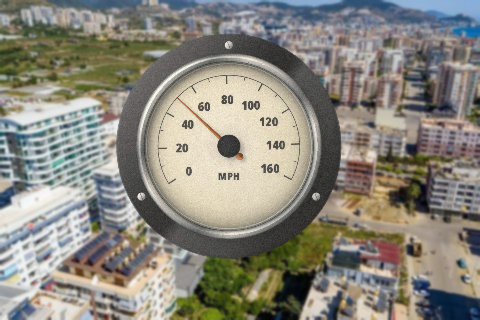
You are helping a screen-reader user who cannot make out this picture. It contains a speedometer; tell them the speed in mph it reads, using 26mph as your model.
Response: 50mph
